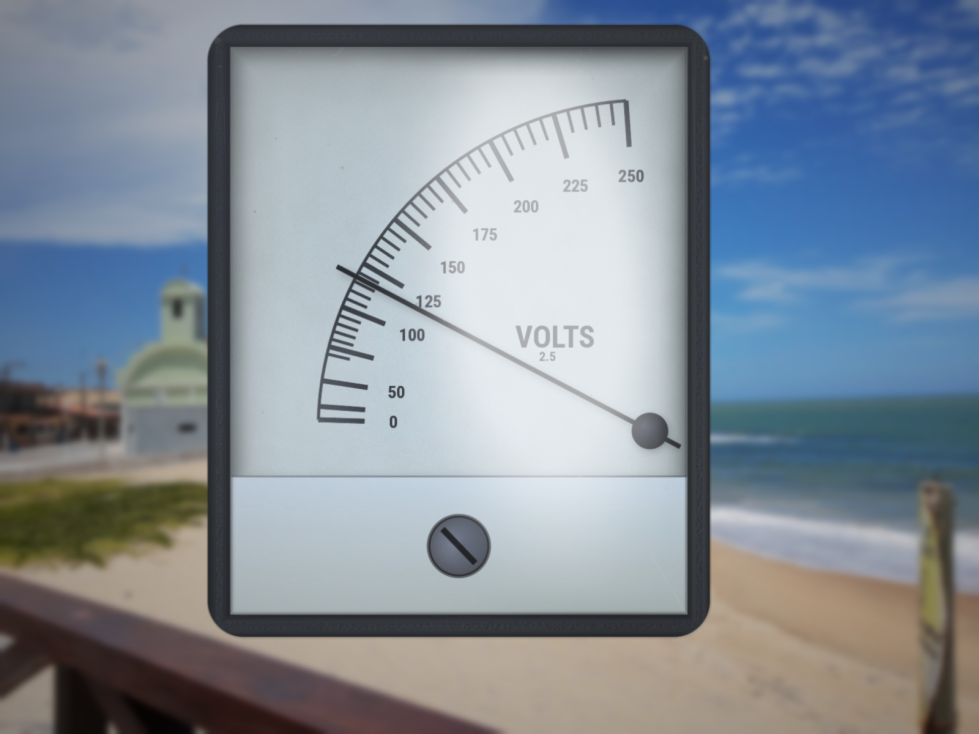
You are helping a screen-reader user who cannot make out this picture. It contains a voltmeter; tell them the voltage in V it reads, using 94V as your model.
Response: 117.5V
